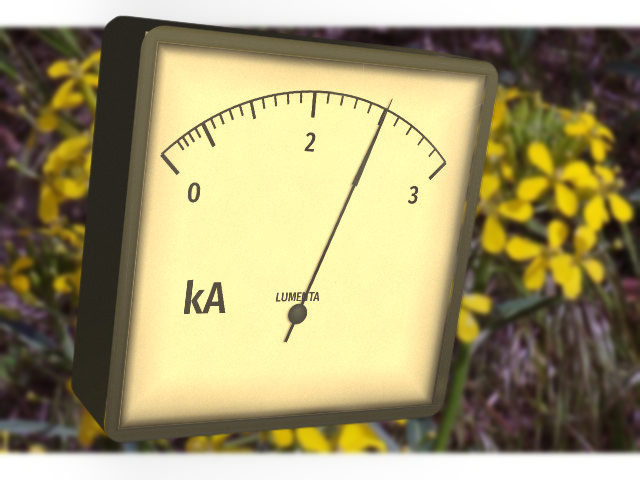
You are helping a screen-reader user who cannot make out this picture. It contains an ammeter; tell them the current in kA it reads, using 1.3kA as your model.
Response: 2.5kA
